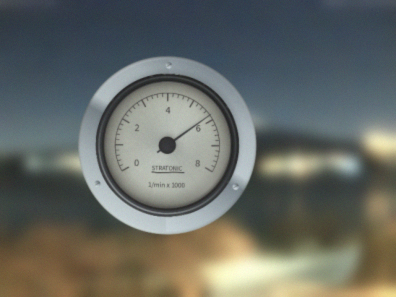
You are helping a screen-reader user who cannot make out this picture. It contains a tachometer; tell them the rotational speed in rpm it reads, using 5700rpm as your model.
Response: 5800rpm
